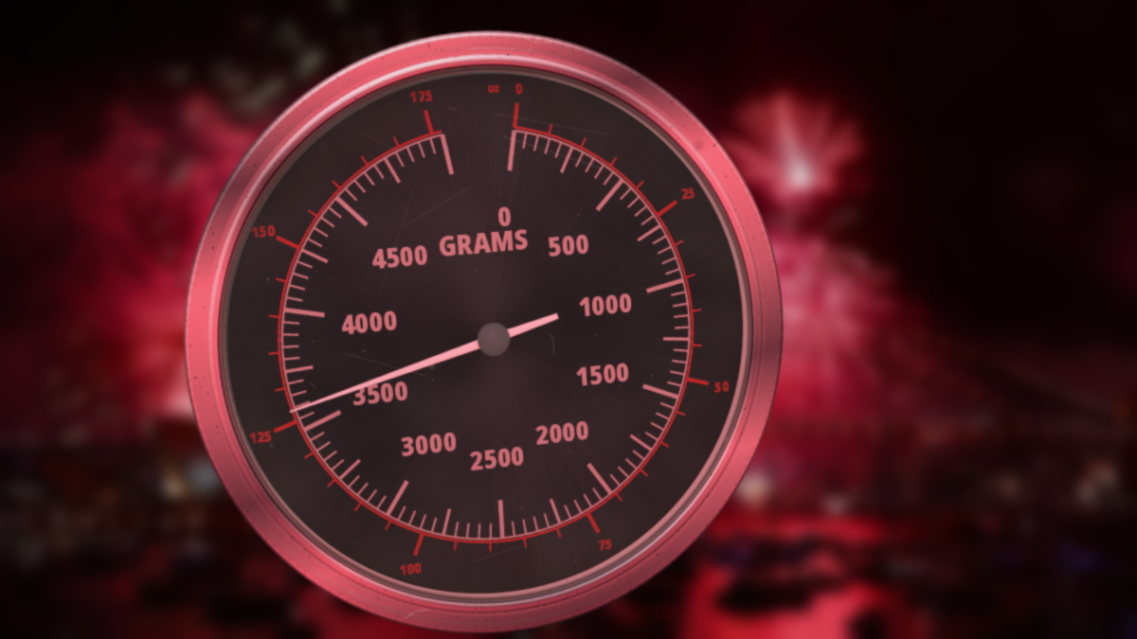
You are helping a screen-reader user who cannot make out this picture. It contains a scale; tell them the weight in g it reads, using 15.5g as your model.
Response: 3600g
